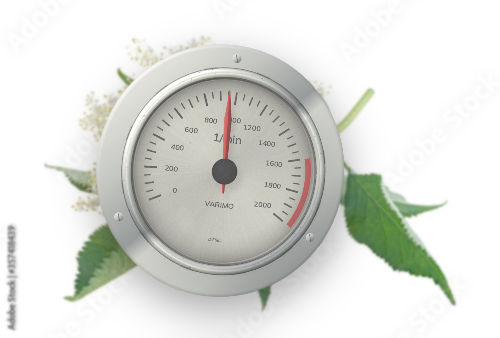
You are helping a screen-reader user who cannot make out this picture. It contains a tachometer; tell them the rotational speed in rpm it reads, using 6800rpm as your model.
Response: 950rpm
